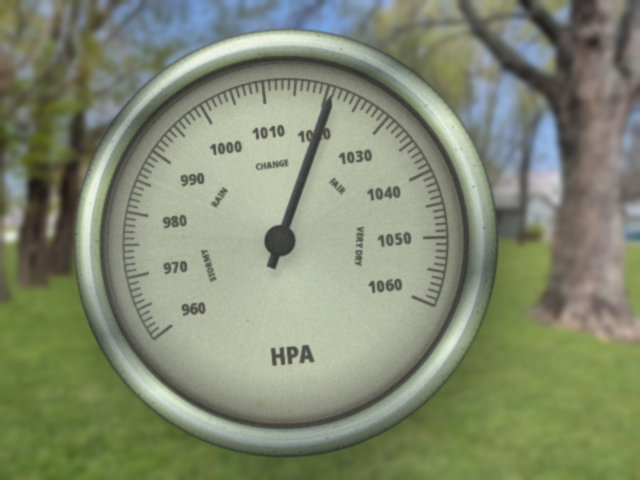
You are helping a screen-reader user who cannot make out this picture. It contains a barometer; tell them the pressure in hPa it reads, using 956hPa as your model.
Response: 1021hPa
